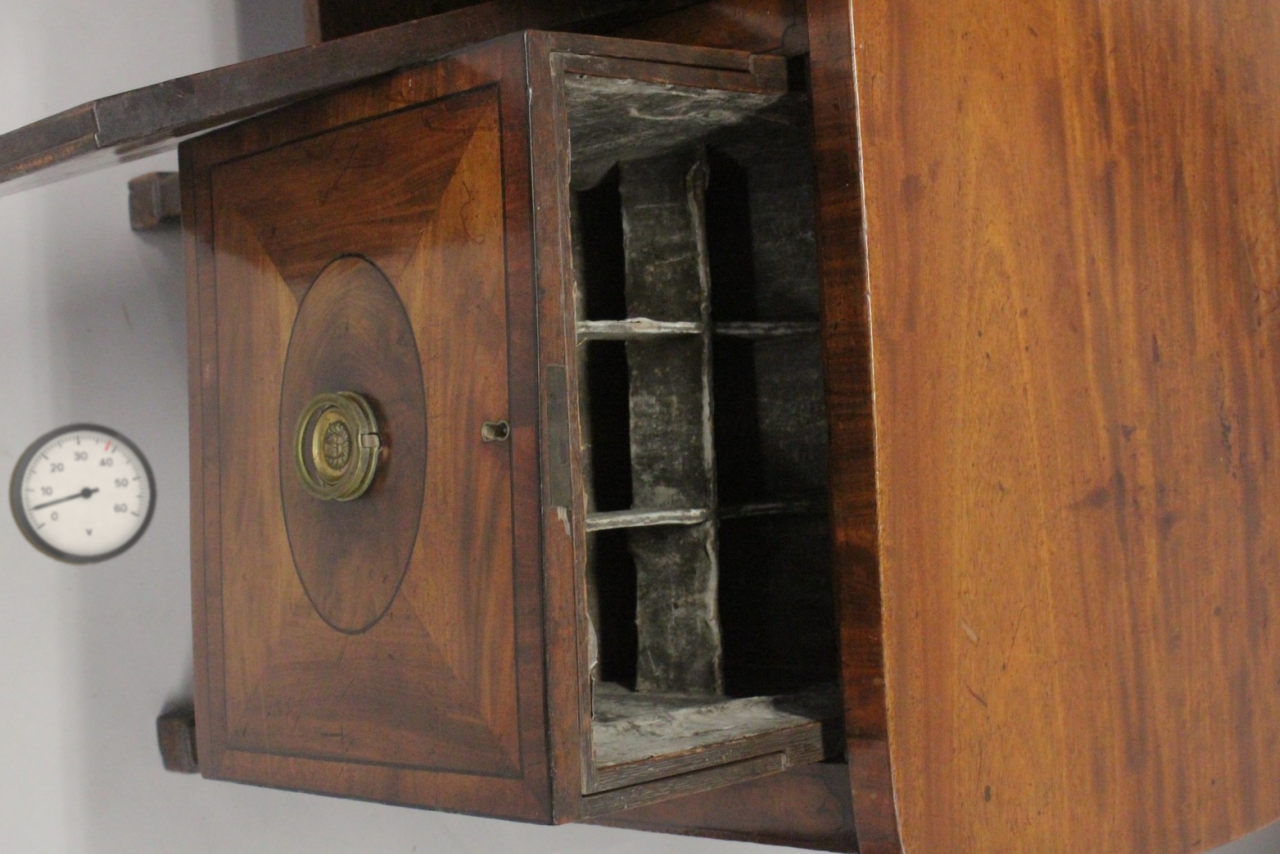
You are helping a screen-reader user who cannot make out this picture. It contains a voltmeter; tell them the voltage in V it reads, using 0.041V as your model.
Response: 5V
